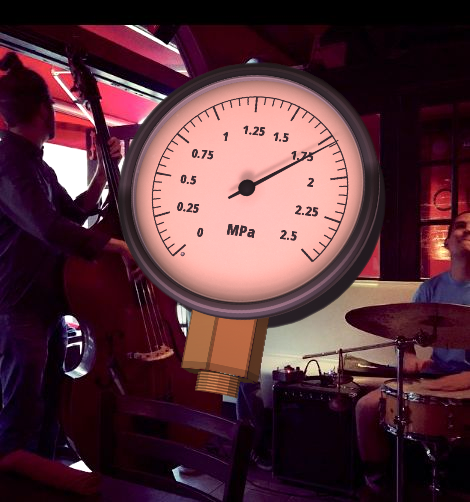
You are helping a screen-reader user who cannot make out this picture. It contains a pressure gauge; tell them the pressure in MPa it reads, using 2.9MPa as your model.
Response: 1.8MPa
